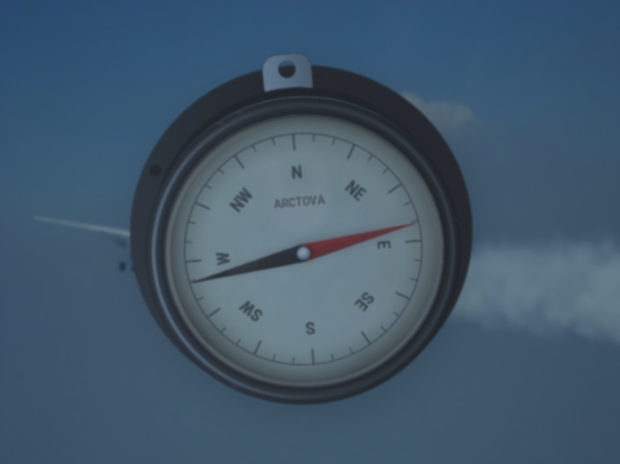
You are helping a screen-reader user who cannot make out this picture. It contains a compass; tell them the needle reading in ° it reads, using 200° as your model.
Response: 80°
